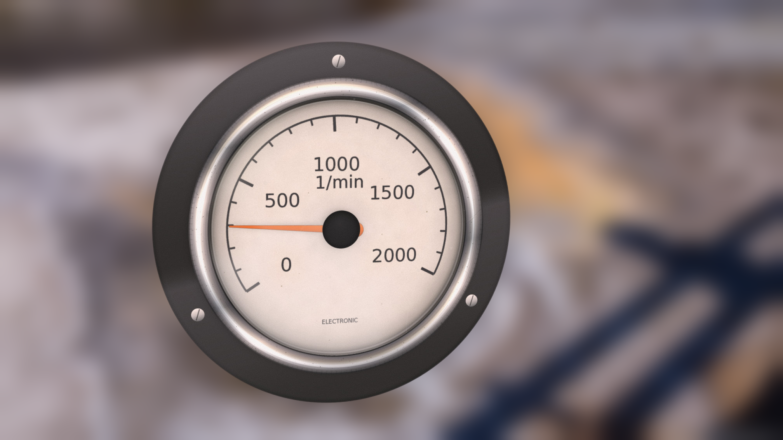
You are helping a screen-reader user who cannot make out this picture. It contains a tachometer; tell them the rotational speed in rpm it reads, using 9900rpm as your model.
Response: 300rpm
